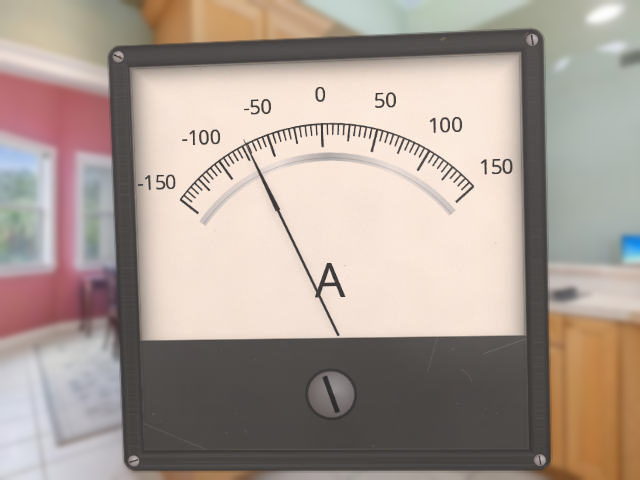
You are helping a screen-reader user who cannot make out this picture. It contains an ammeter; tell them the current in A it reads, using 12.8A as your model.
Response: -70A
